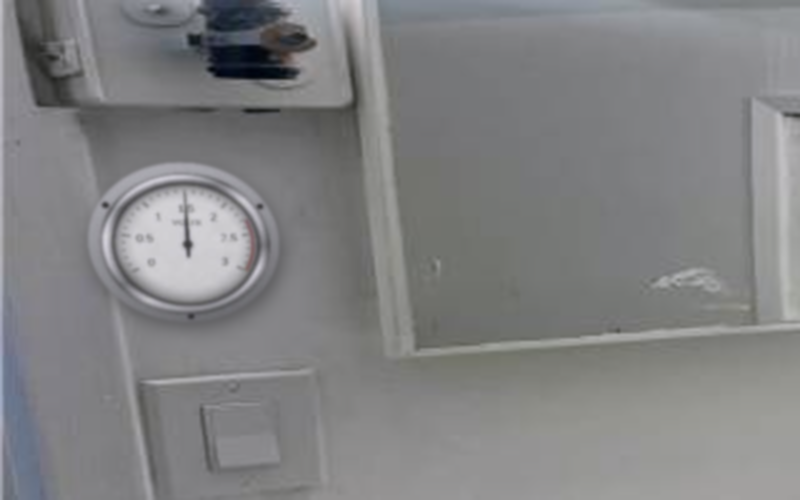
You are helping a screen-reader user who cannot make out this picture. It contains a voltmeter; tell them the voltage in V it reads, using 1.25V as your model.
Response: 1.5V
